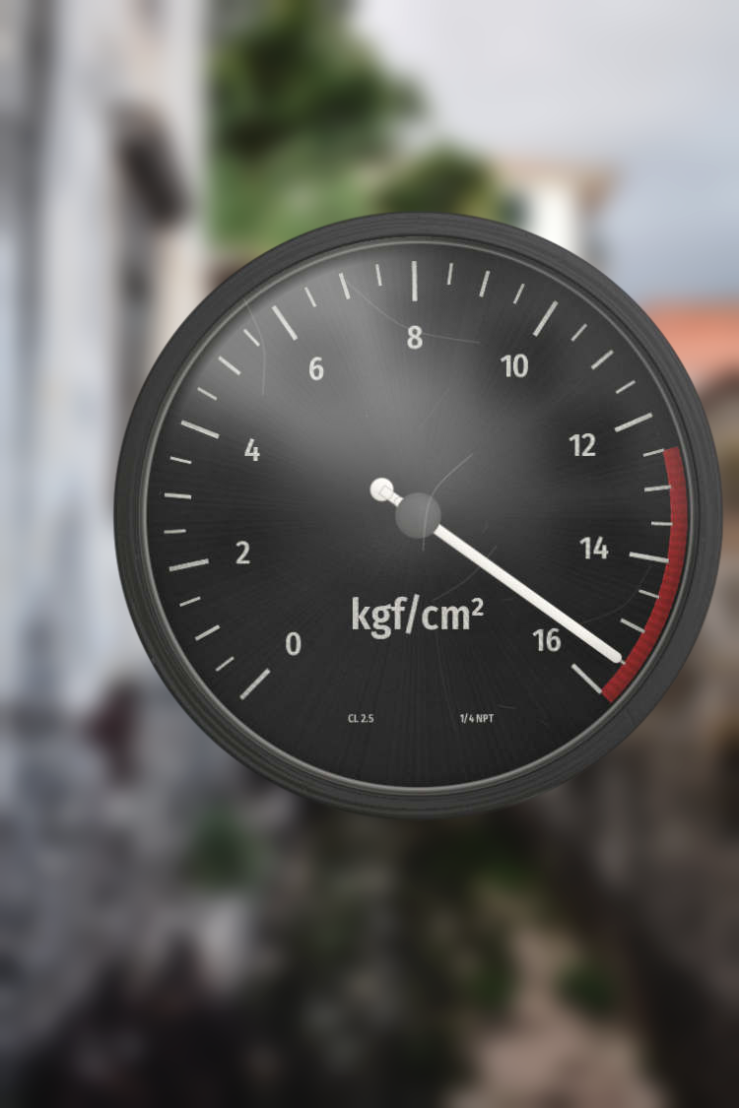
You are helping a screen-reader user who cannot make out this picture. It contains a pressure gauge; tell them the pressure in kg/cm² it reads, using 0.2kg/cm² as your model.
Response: 15.5kg/cm²
